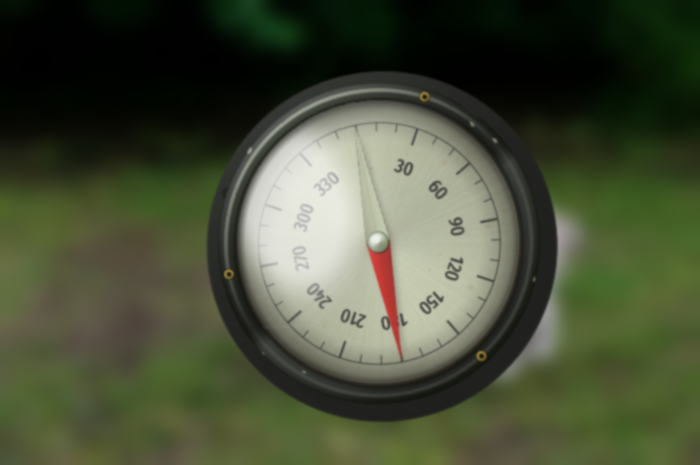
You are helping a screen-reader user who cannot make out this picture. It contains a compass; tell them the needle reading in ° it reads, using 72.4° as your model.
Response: 180°
